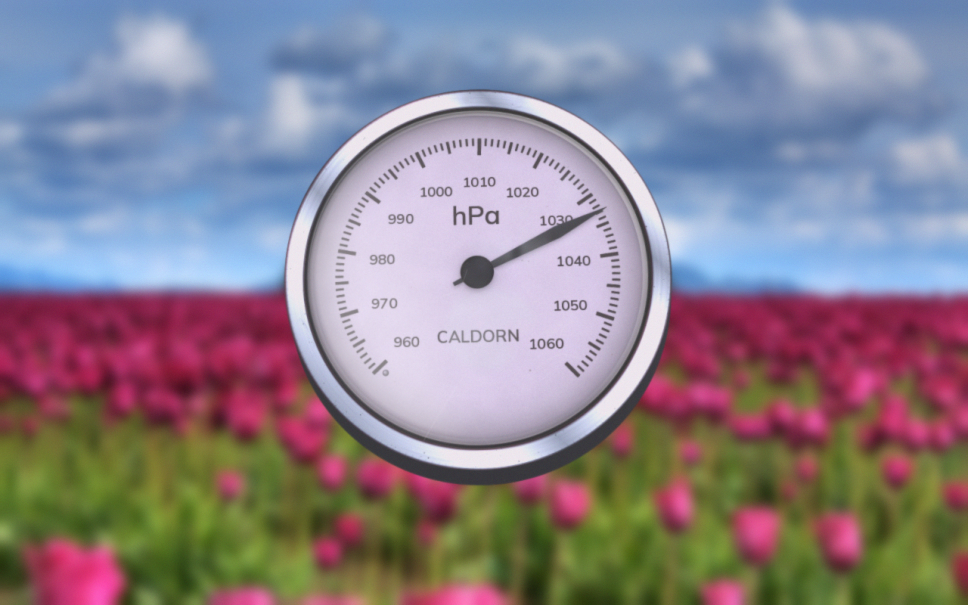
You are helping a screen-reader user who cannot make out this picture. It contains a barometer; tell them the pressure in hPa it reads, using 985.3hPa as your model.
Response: 1033hPa
